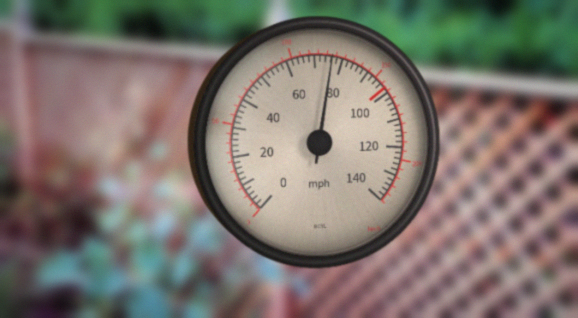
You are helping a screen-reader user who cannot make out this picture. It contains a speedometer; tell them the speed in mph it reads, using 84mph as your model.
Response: 76mph
